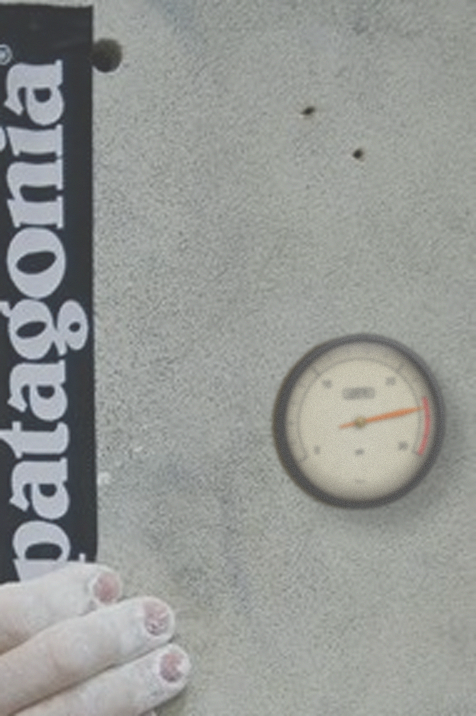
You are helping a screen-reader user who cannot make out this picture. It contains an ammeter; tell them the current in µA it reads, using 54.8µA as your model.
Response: 25µA
